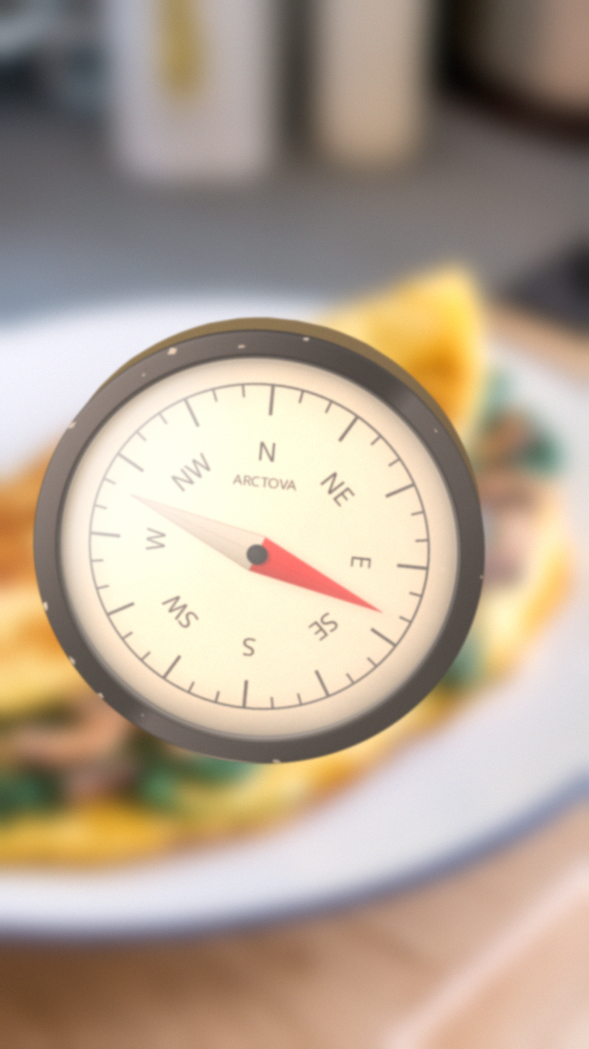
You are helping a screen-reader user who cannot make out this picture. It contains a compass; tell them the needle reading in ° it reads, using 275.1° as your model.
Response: 110°
